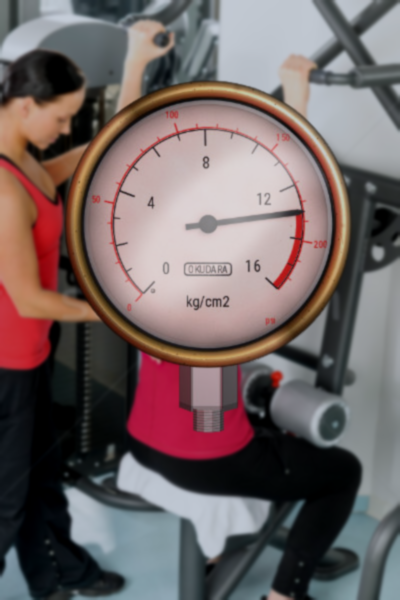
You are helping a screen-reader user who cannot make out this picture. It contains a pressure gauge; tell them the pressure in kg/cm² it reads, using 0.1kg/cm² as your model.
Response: 13kg/cm²
